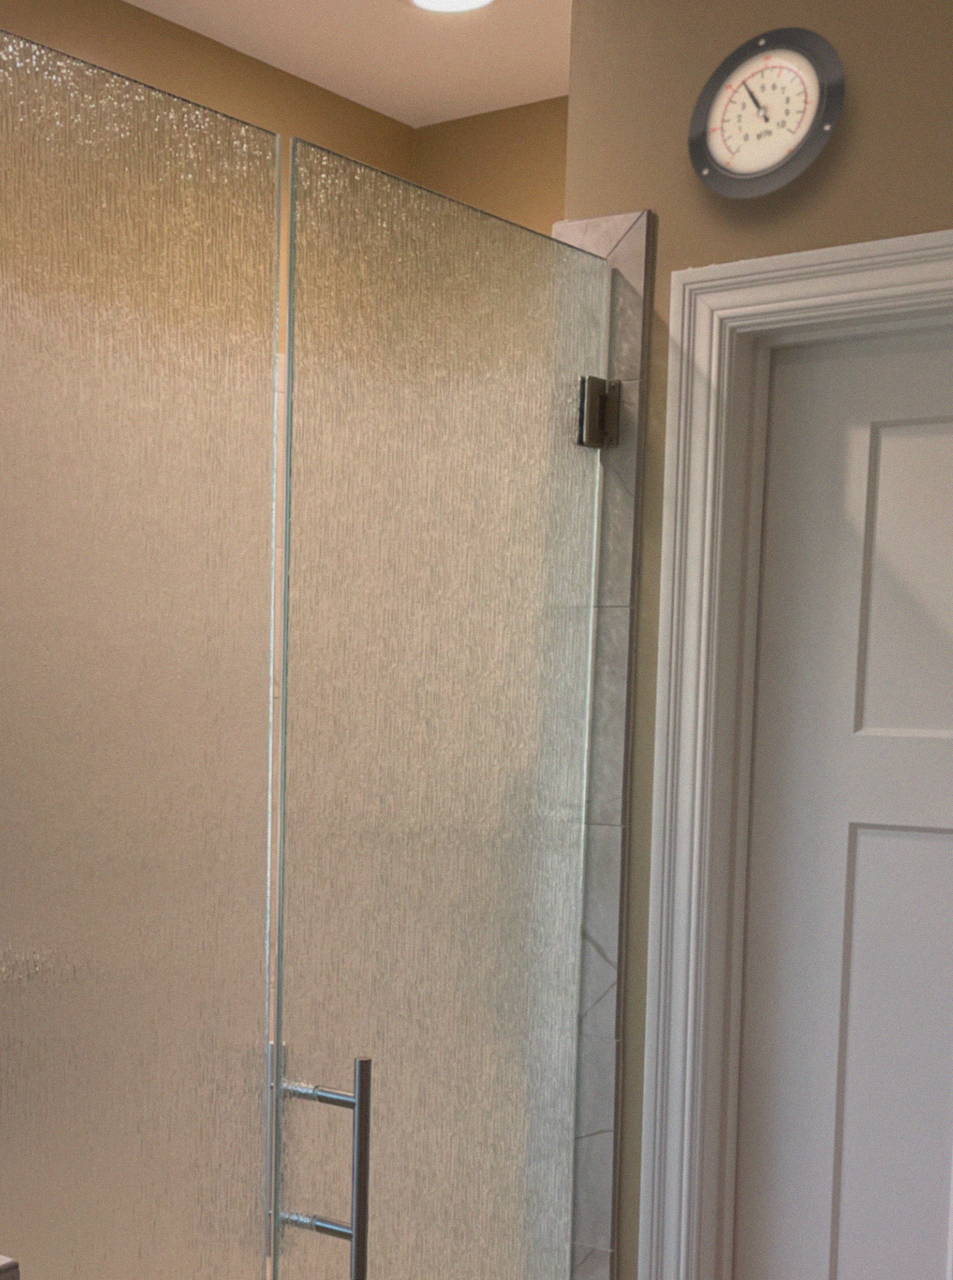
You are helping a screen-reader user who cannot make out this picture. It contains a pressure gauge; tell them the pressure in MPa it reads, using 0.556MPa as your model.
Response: 4MPa
